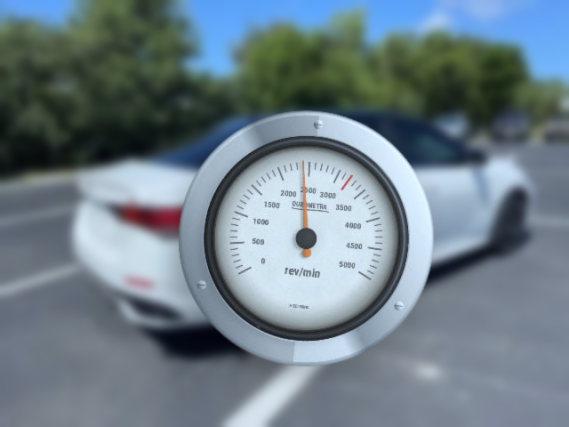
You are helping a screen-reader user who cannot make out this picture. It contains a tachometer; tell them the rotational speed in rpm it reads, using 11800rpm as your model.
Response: 2400rpm
